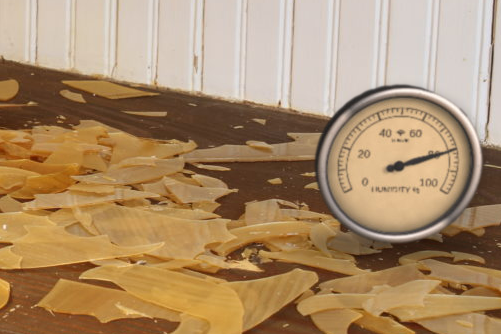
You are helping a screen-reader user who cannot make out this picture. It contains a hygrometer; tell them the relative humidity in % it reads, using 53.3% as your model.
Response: 80%
